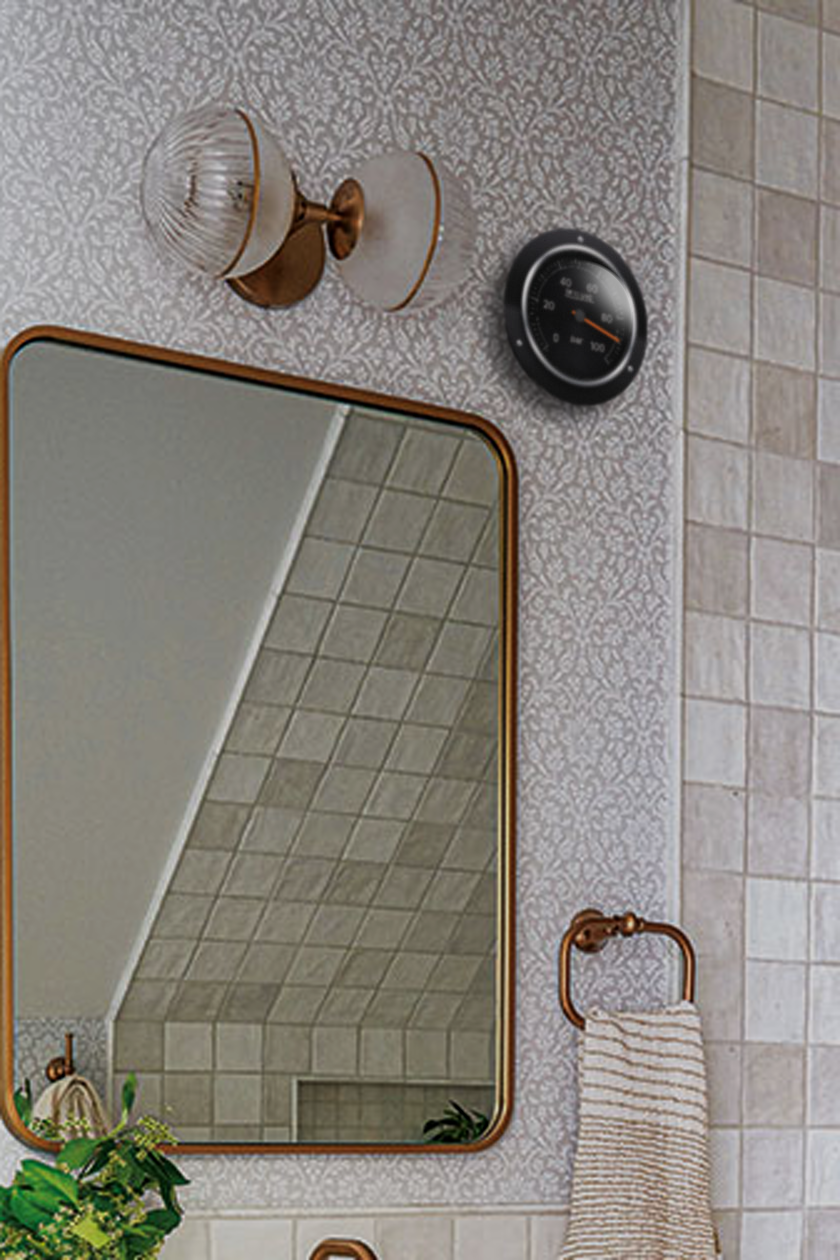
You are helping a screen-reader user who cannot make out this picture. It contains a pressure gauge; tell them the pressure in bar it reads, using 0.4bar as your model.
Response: 90bar
